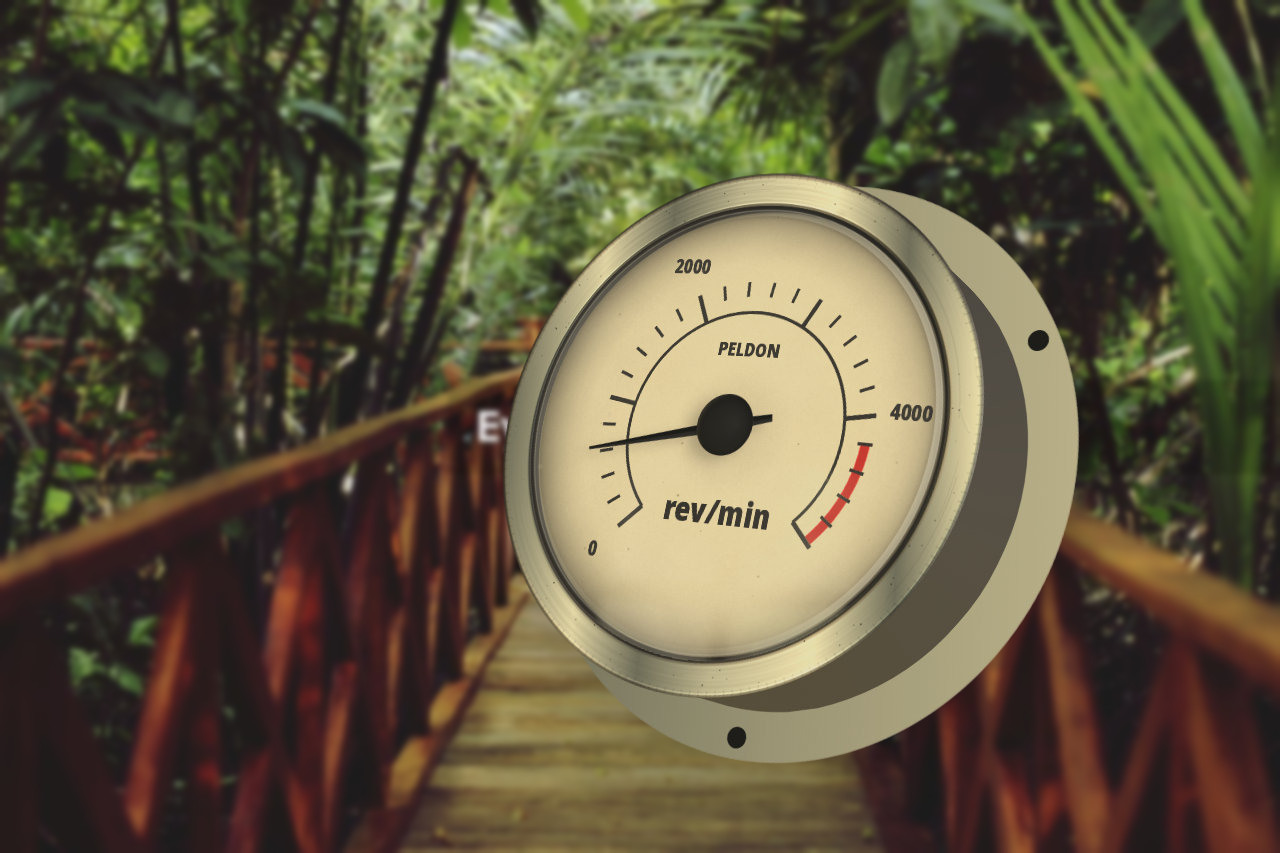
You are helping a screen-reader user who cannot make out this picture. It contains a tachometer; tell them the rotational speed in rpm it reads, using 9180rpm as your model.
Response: 600rpm
